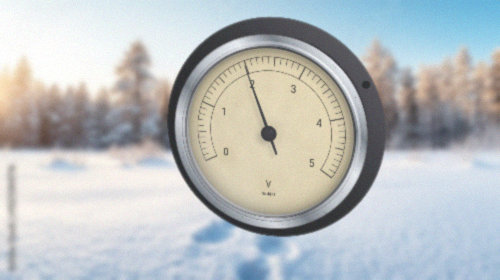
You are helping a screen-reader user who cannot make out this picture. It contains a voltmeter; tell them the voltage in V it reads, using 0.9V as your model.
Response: 2V
